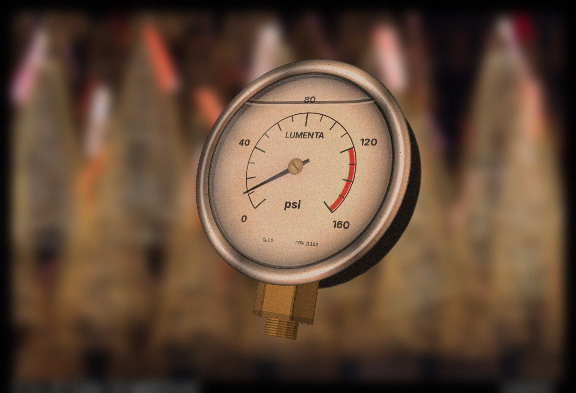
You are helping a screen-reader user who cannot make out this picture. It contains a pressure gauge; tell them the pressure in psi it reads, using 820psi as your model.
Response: 10psi
